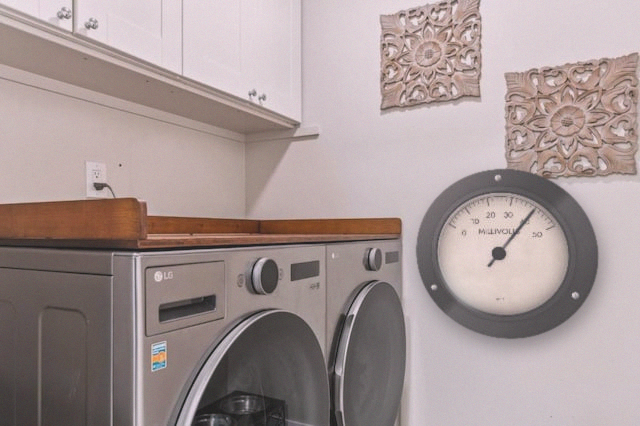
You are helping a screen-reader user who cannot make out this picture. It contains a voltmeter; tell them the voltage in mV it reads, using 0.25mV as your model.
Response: 40mV
